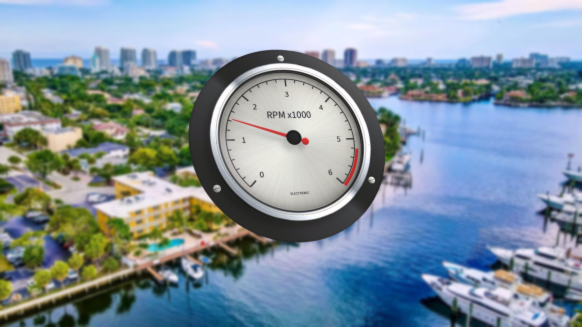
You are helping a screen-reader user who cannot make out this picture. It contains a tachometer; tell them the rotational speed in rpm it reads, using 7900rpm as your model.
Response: 1400rpm
